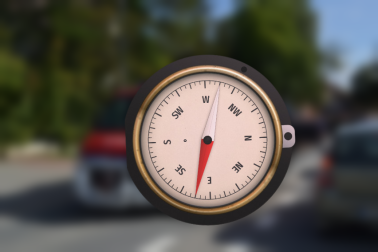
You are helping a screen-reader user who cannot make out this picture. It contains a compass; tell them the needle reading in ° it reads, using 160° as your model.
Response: 105°
